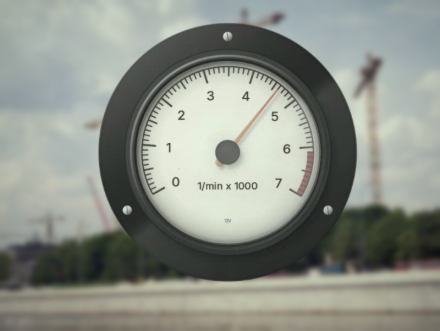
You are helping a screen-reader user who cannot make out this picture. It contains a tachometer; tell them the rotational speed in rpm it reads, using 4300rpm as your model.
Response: 4600rpm
